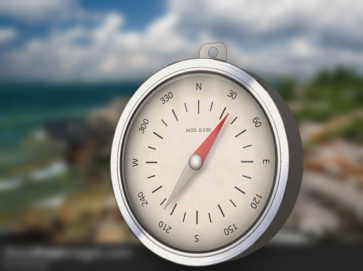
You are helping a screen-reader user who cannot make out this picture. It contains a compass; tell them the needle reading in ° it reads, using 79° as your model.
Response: 37.5°
